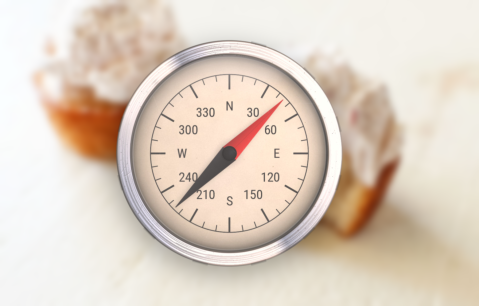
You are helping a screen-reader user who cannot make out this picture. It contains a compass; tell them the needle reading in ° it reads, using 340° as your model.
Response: 45°
